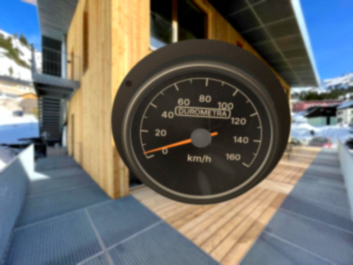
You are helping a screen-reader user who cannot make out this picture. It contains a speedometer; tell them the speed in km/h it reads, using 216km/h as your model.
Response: 5km/h
